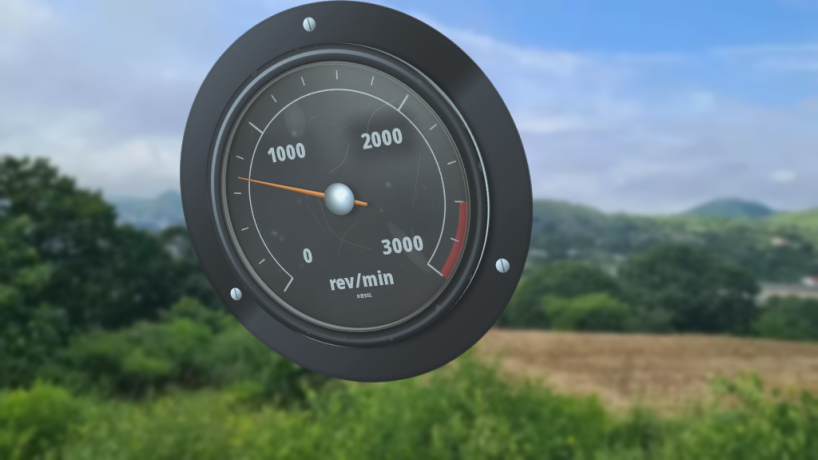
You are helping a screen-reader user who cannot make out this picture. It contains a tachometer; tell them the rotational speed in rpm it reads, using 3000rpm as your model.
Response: 700rpm
